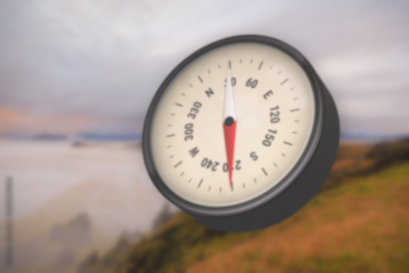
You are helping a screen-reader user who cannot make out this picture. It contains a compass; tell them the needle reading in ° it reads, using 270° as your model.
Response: 210°
